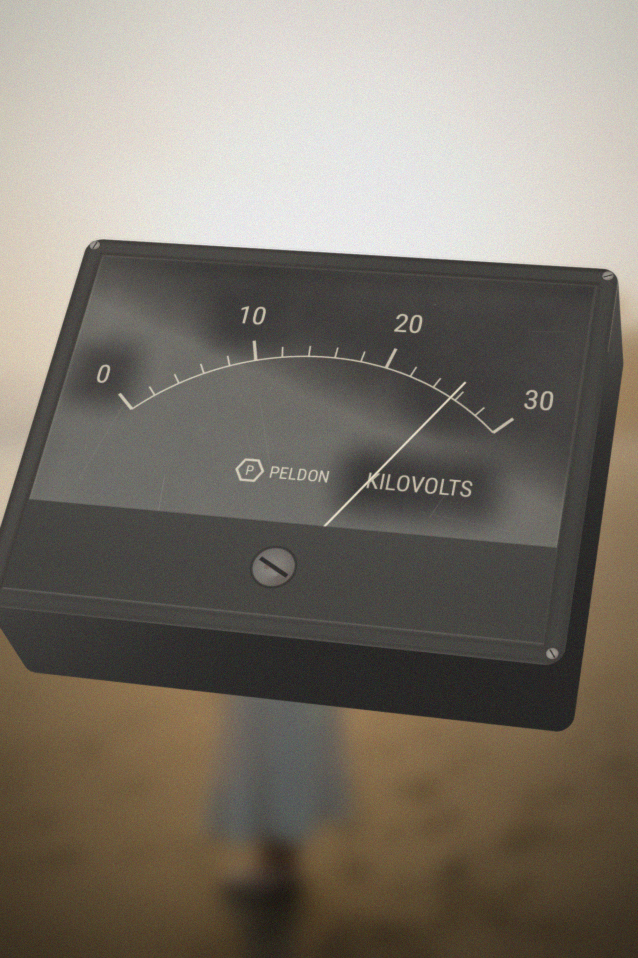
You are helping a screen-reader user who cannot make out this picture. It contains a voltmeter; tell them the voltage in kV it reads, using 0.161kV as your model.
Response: 26kV
